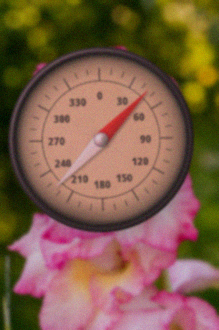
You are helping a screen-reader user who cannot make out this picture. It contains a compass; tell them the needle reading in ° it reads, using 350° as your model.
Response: 45°
